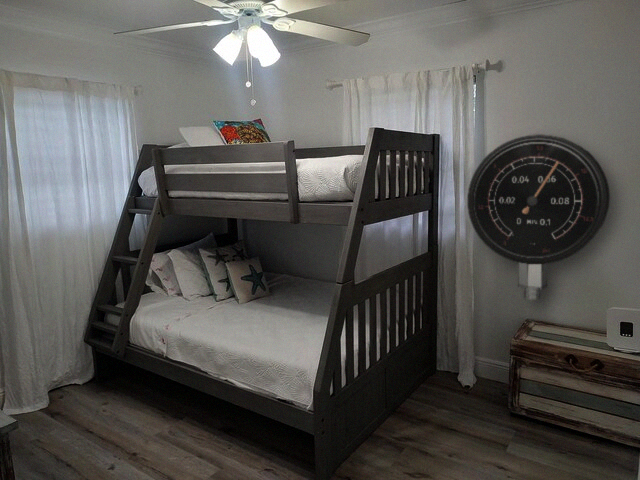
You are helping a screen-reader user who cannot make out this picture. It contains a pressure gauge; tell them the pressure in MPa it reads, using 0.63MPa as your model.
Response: 0.06MPa
